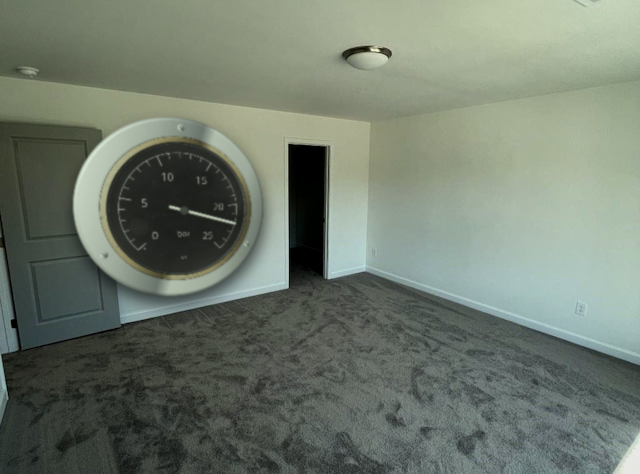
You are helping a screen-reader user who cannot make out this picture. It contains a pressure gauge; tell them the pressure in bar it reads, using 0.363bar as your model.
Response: 22bar
